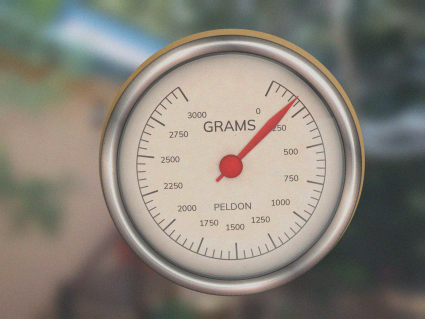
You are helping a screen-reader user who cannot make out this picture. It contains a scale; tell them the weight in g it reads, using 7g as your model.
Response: 175g
